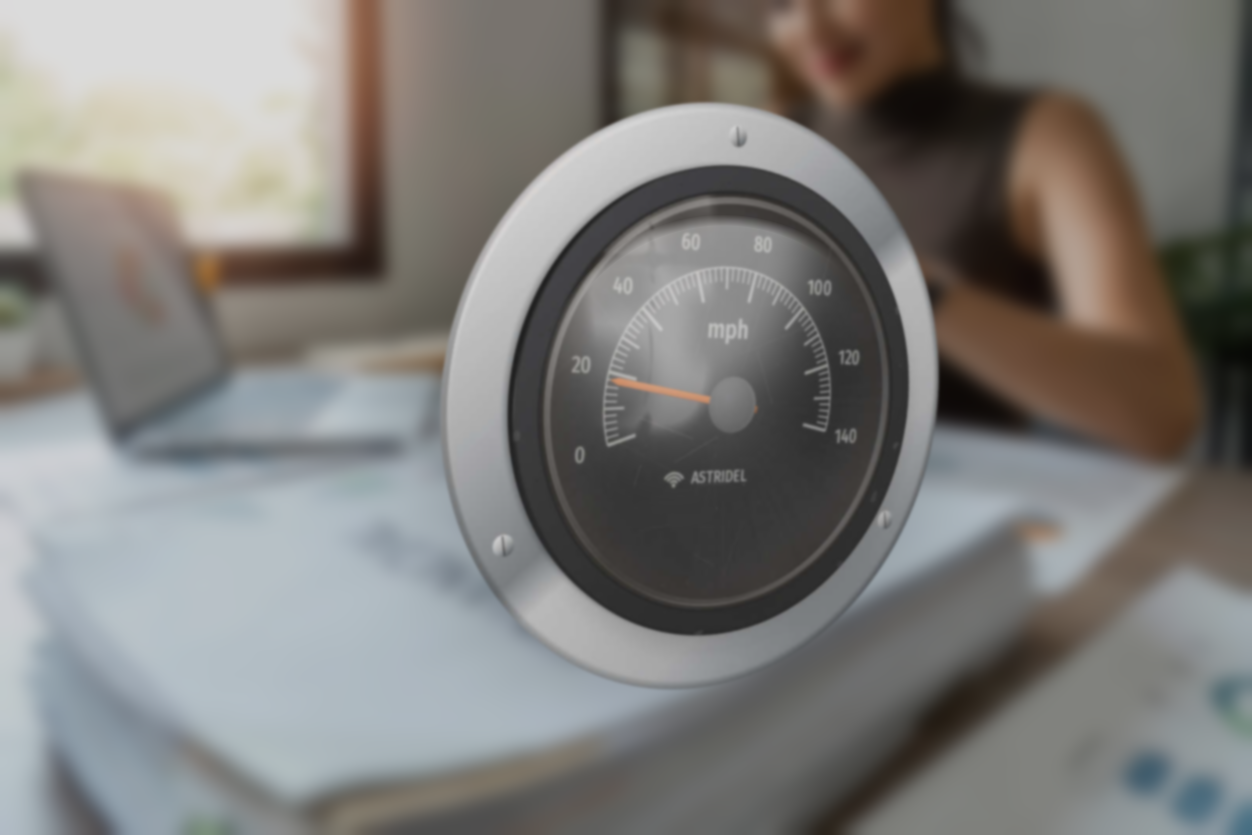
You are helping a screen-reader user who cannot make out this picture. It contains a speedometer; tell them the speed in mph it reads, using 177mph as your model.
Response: 18mph
